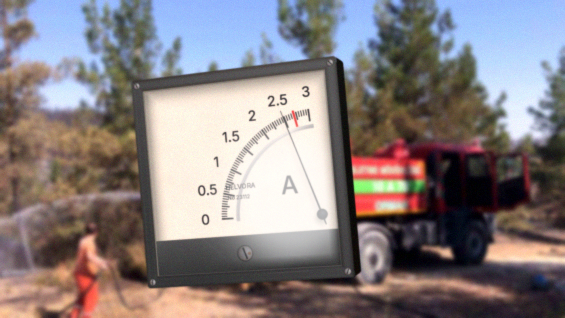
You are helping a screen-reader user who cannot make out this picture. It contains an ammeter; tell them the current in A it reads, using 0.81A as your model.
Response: 2.5A
